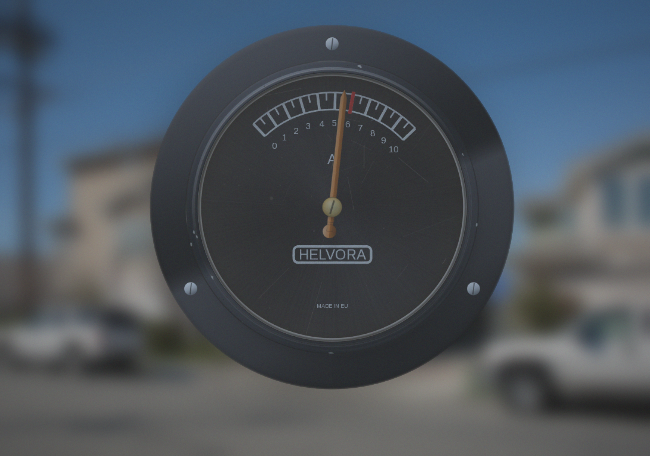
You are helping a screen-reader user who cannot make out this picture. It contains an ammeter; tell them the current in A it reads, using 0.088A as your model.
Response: 5.5A
